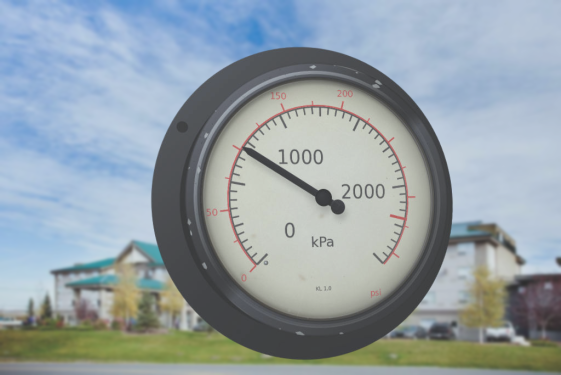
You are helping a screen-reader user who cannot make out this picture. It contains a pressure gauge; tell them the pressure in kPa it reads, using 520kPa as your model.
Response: 700kPa
